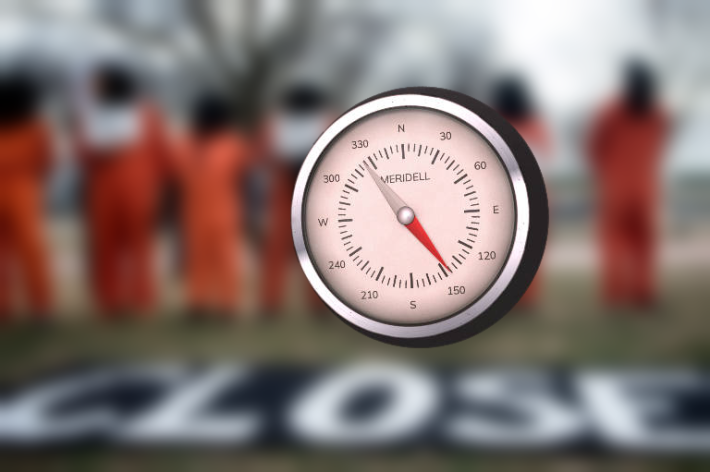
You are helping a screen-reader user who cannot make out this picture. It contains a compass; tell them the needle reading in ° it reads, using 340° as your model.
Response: 145°
